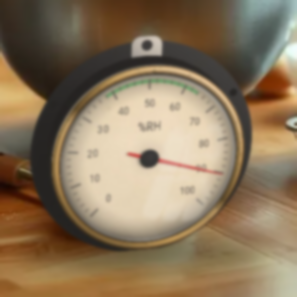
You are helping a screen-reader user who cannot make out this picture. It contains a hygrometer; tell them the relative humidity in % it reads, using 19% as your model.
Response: 90%
